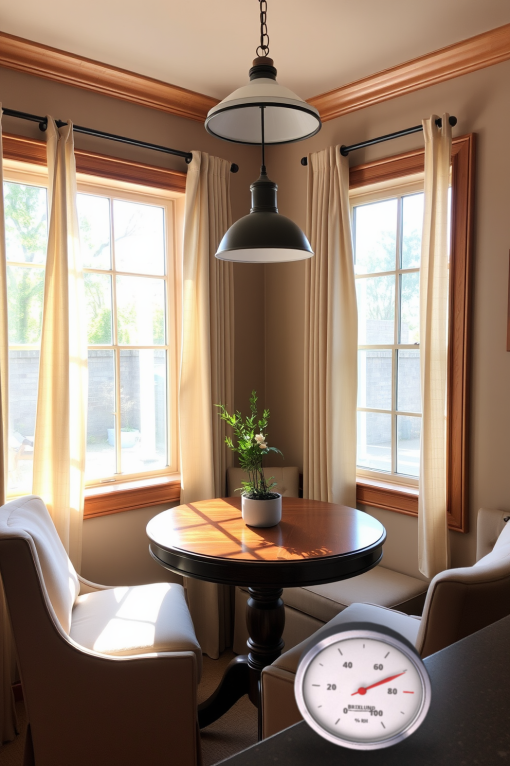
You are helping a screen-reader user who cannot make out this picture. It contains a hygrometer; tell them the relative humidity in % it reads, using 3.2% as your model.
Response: 70%
